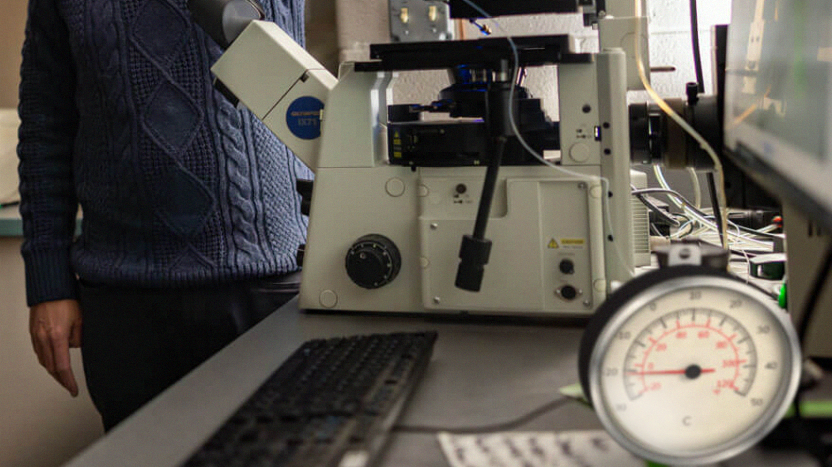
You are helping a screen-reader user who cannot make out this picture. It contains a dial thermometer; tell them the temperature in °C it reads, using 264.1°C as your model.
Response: -20°C
